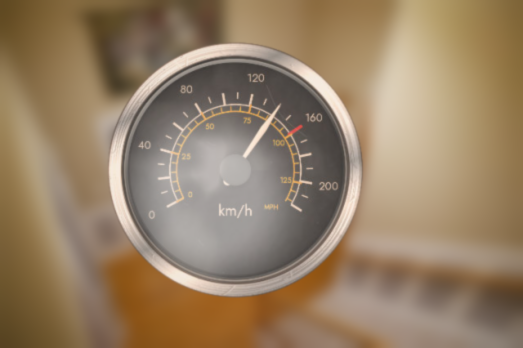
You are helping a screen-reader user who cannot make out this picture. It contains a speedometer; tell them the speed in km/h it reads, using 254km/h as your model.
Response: 140km/h
